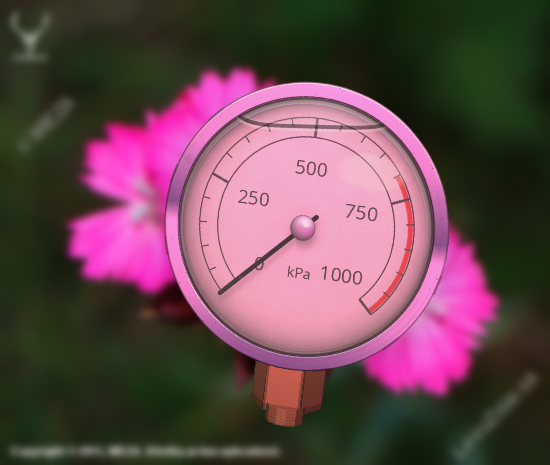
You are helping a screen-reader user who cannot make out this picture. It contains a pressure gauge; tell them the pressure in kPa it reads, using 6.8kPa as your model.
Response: 0kPa
